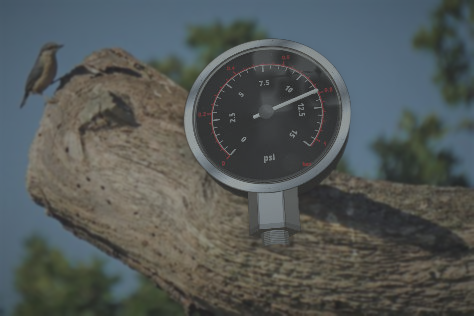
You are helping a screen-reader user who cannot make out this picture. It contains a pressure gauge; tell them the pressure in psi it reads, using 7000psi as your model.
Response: 11.5psi
